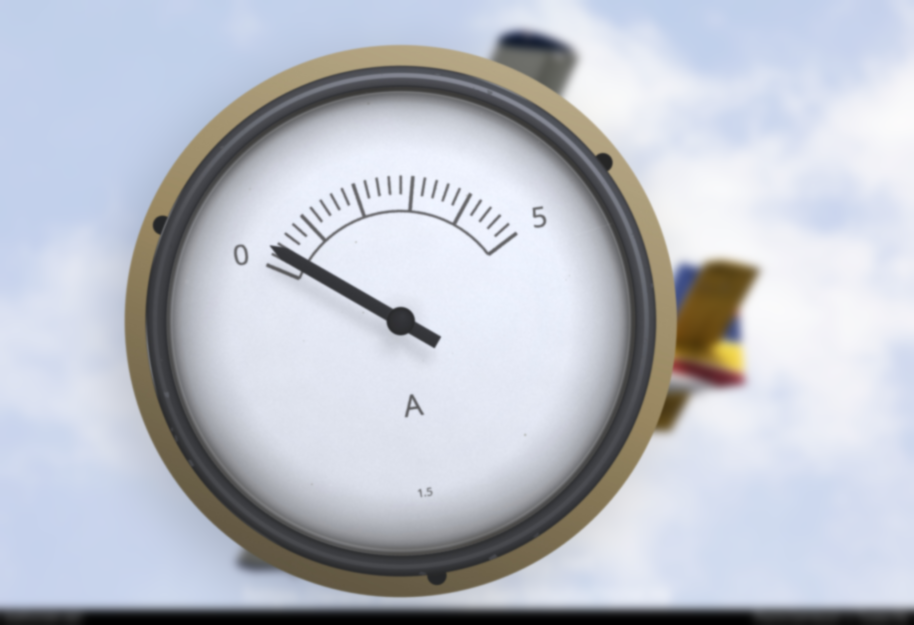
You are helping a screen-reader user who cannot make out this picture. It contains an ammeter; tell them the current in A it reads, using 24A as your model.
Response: 0.3A
